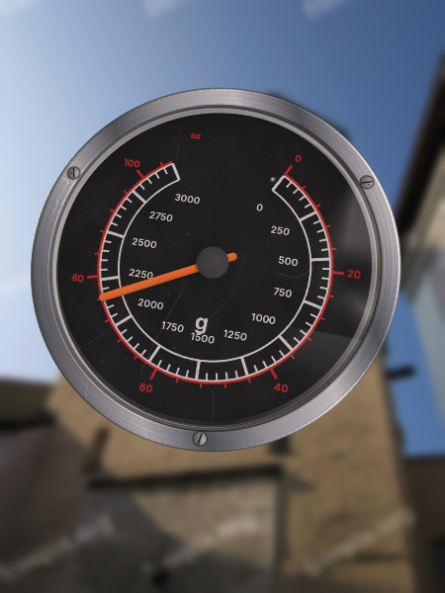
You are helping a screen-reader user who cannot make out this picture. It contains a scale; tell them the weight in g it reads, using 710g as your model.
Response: 2150g
